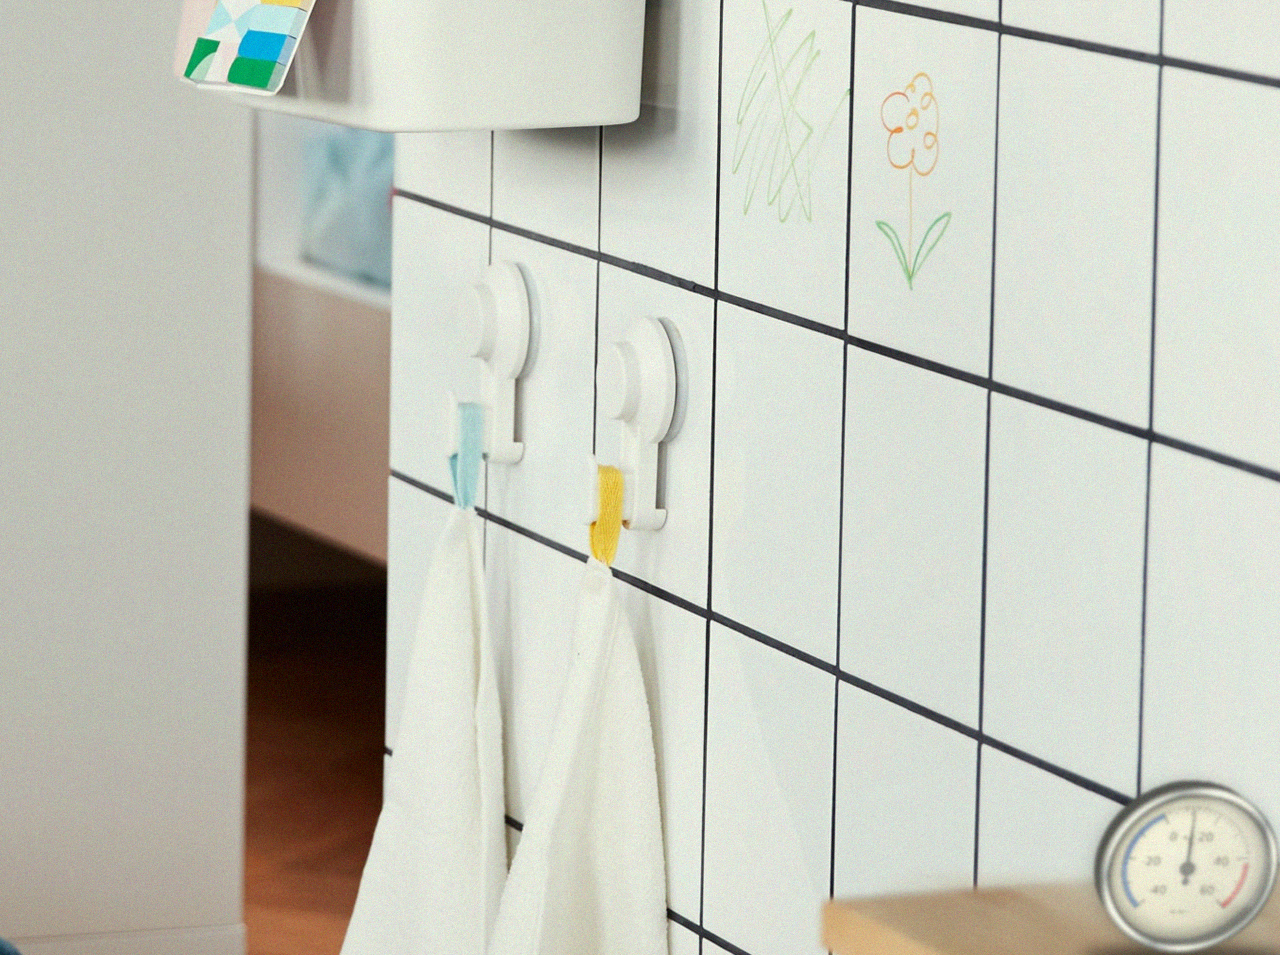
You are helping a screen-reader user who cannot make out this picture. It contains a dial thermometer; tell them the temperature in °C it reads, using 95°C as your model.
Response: 10°C
